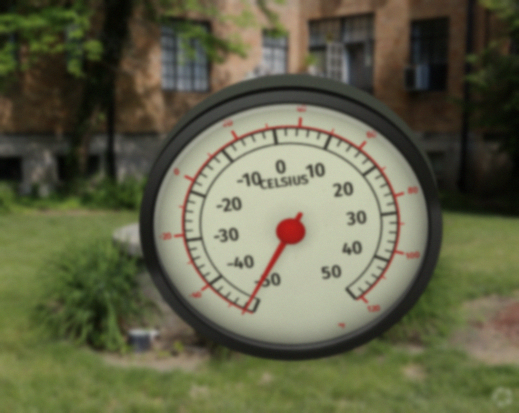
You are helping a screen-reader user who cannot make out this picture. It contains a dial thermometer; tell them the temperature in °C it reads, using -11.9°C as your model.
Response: -48°C
